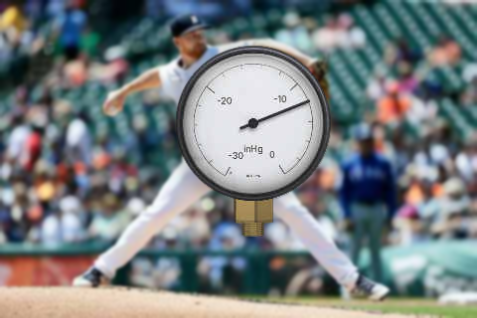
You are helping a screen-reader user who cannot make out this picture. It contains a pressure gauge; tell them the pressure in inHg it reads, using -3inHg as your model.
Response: -8inHg
